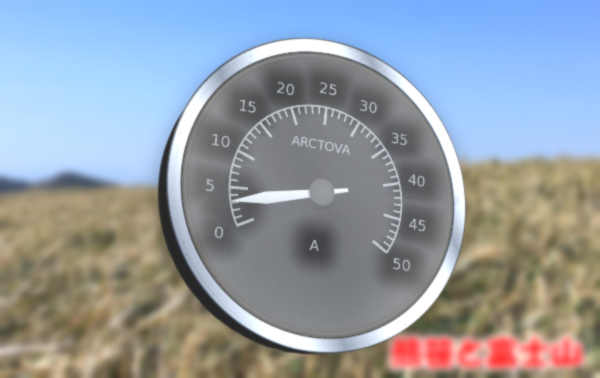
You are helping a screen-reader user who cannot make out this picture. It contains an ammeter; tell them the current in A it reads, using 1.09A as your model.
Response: 3A
